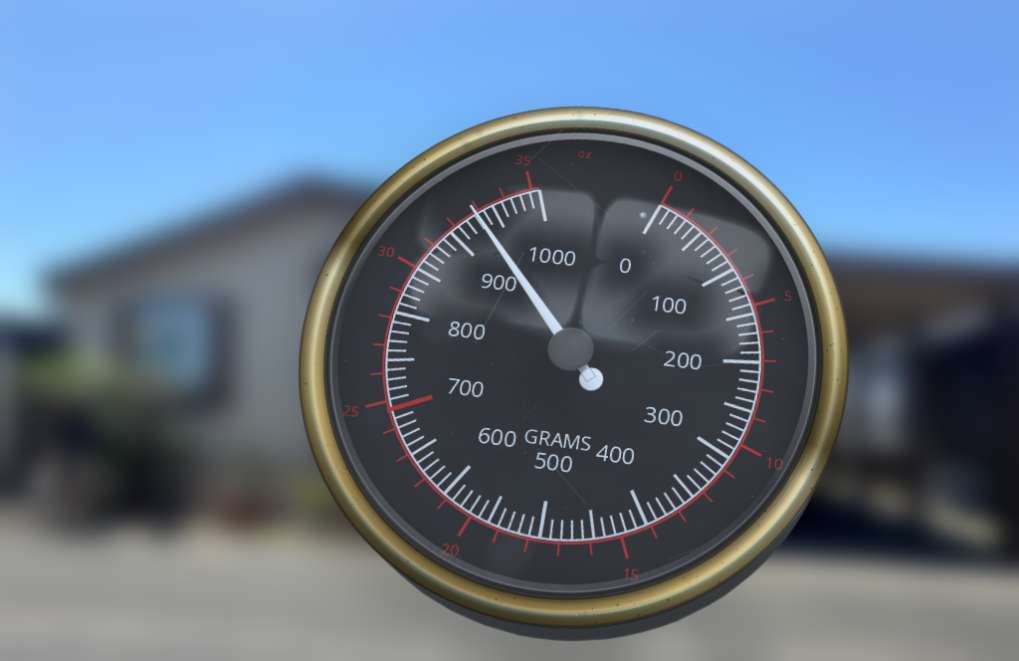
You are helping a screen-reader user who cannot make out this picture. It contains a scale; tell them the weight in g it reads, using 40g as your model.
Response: 930g
